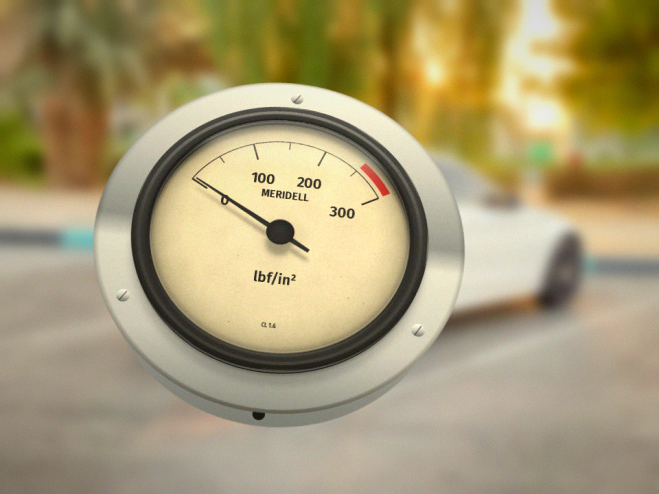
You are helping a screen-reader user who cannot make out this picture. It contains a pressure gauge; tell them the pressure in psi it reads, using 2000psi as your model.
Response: 0psi
